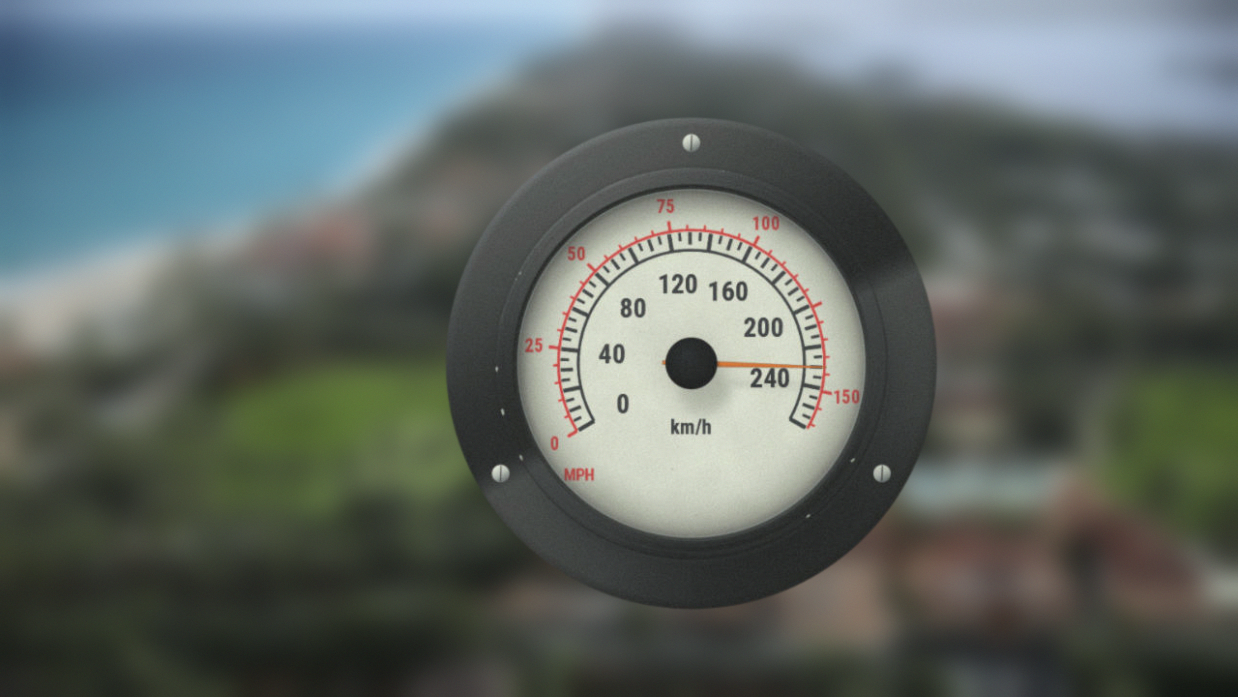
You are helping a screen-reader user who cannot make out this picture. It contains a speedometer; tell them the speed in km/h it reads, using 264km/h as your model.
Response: 230km/h
